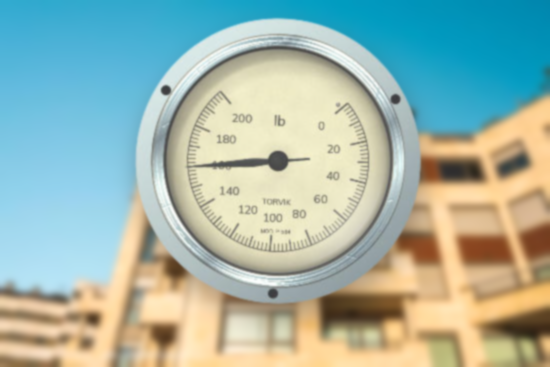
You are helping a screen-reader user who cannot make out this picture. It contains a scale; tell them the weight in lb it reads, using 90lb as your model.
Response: 160lb
